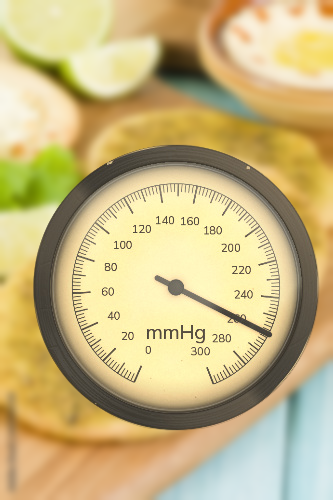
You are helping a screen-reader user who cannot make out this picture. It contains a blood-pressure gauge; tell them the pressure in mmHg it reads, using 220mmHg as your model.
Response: 260mmHg
